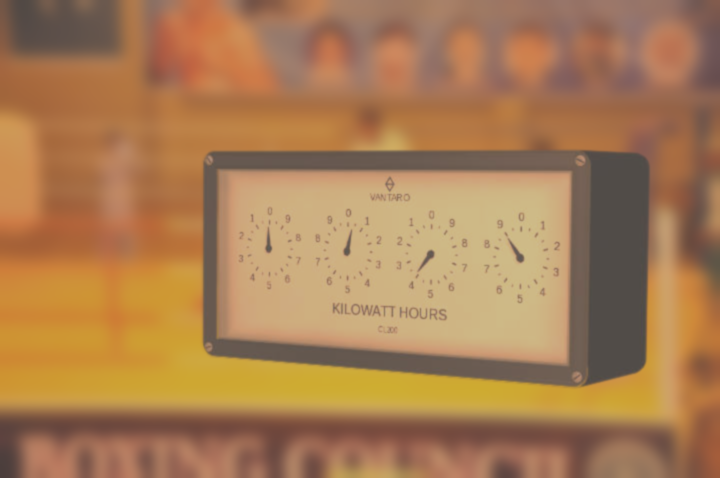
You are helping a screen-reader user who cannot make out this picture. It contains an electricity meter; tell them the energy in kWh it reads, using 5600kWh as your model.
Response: 39kWh
